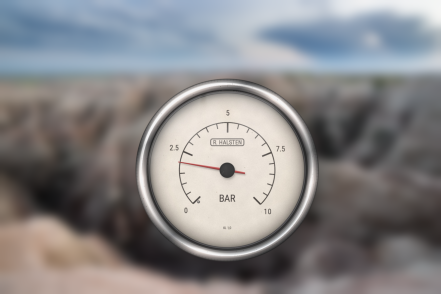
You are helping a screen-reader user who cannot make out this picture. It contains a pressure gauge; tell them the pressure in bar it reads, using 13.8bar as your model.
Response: 2bar
